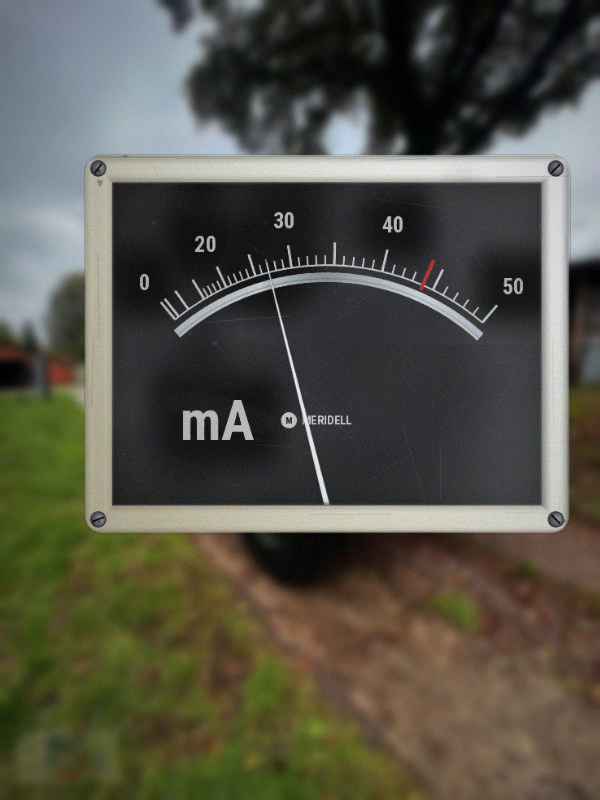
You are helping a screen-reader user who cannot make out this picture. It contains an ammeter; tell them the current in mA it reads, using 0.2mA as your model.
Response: 27mA
